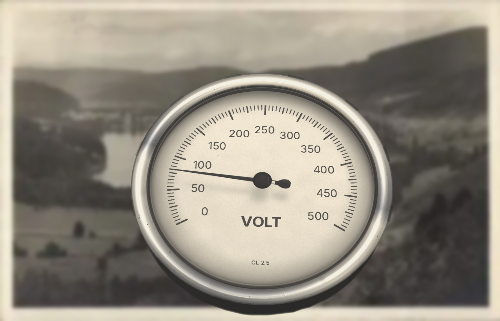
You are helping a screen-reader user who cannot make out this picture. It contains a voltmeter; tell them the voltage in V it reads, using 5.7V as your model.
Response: 75V
